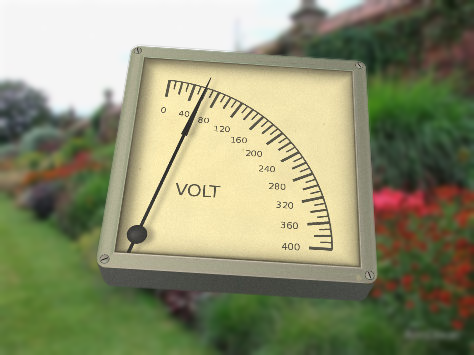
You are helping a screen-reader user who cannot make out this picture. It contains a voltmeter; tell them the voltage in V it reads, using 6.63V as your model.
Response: 60V
